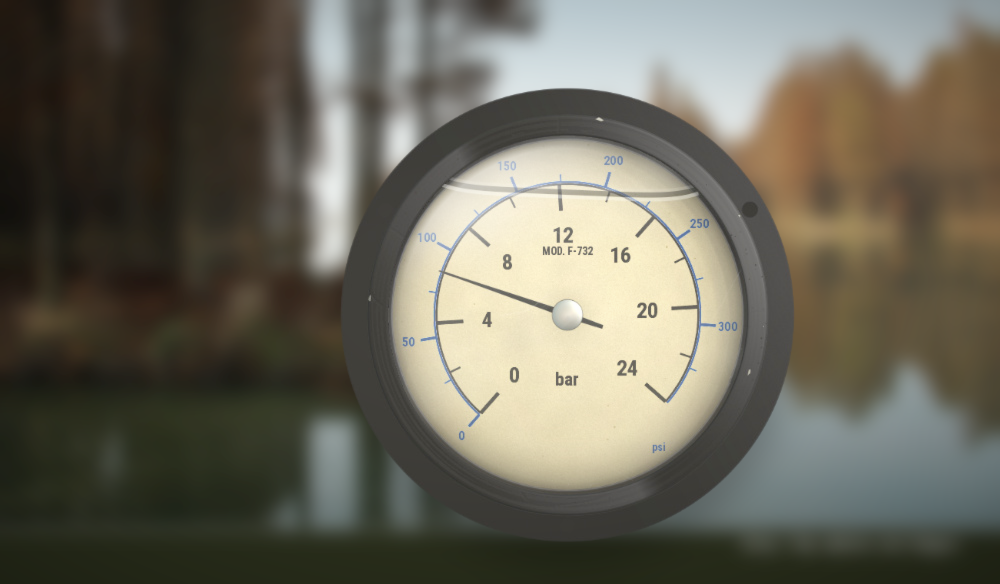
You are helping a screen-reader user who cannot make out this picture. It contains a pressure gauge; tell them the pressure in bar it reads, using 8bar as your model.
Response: 6bar
